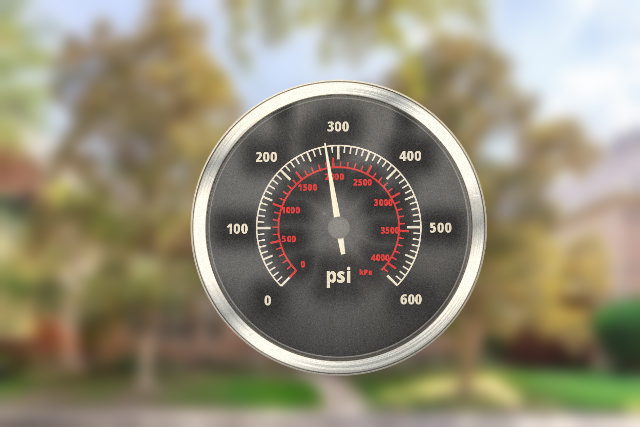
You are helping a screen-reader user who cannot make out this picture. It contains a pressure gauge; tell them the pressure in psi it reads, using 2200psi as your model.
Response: 280psi
